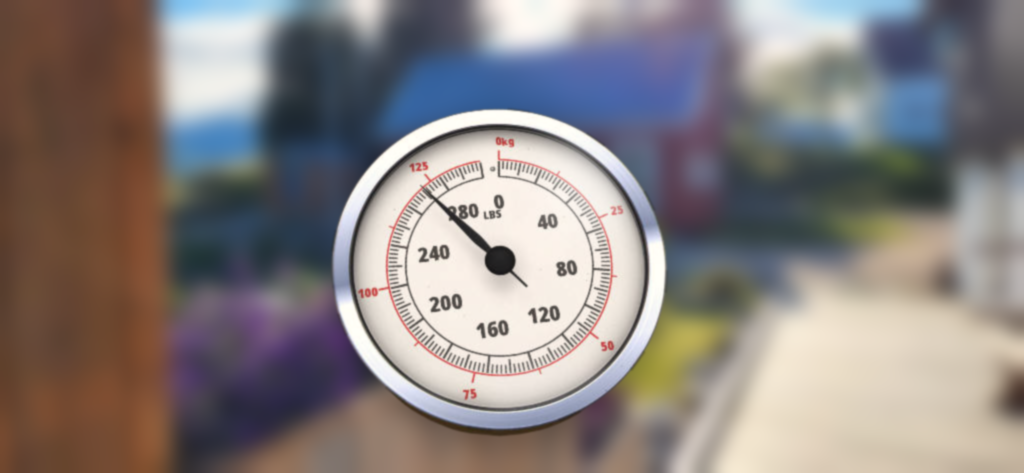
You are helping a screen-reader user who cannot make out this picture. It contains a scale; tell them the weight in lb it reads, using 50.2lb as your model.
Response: 270lb
